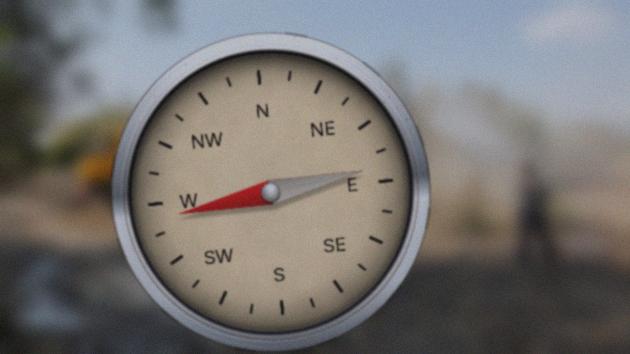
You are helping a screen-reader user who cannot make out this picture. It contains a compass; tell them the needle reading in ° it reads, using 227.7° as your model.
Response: 262.5°
